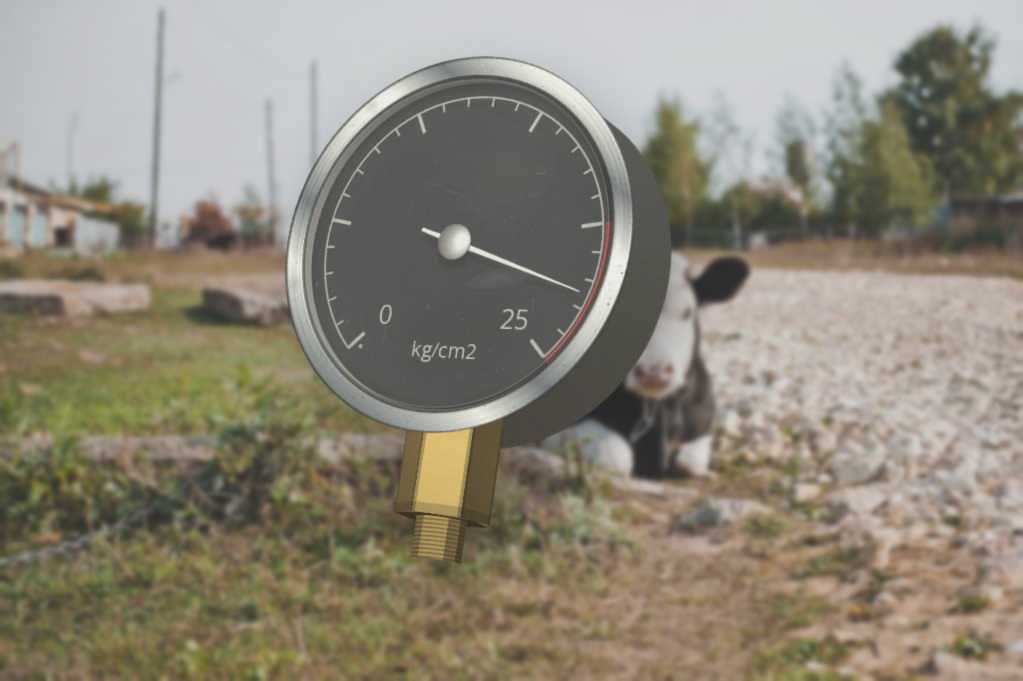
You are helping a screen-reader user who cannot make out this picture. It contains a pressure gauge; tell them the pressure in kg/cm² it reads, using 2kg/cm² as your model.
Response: 22.5kg/cm²
